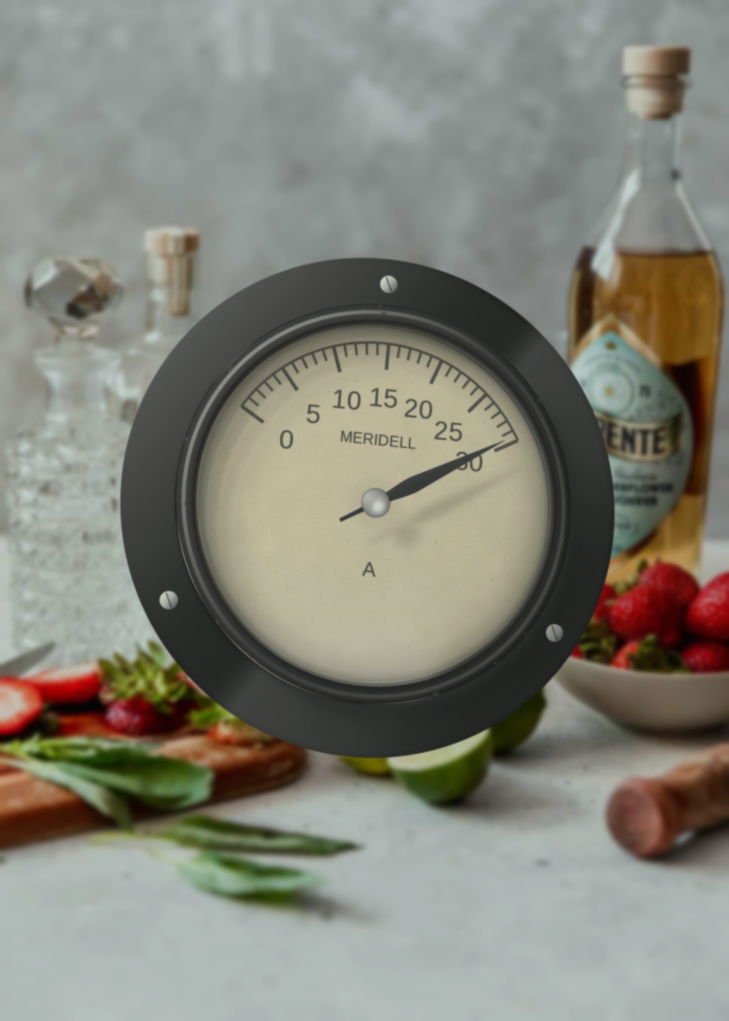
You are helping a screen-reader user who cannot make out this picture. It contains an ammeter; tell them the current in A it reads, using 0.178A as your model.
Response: 29.5A
